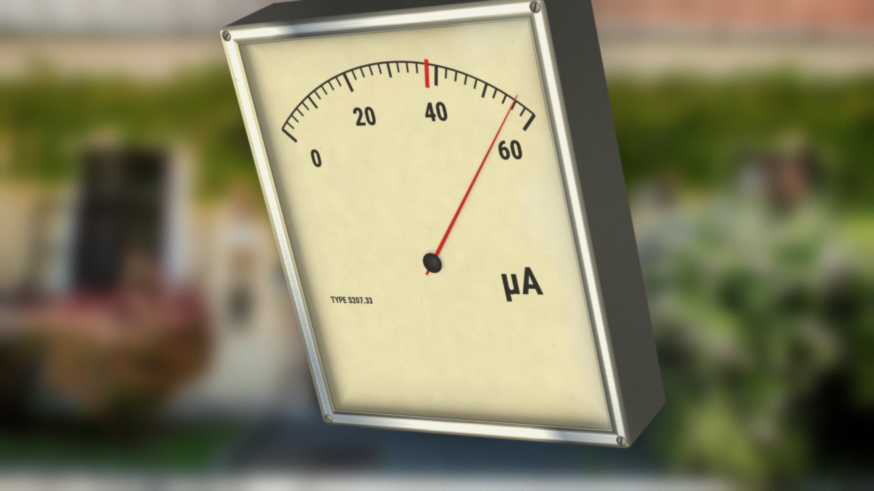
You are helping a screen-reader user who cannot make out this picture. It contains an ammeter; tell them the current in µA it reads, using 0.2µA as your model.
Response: 56µA
